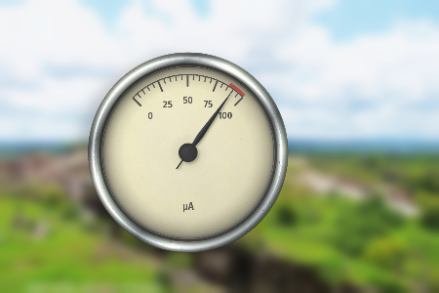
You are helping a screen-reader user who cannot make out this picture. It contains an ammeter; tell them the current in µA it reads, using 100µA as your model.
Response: 90µA
